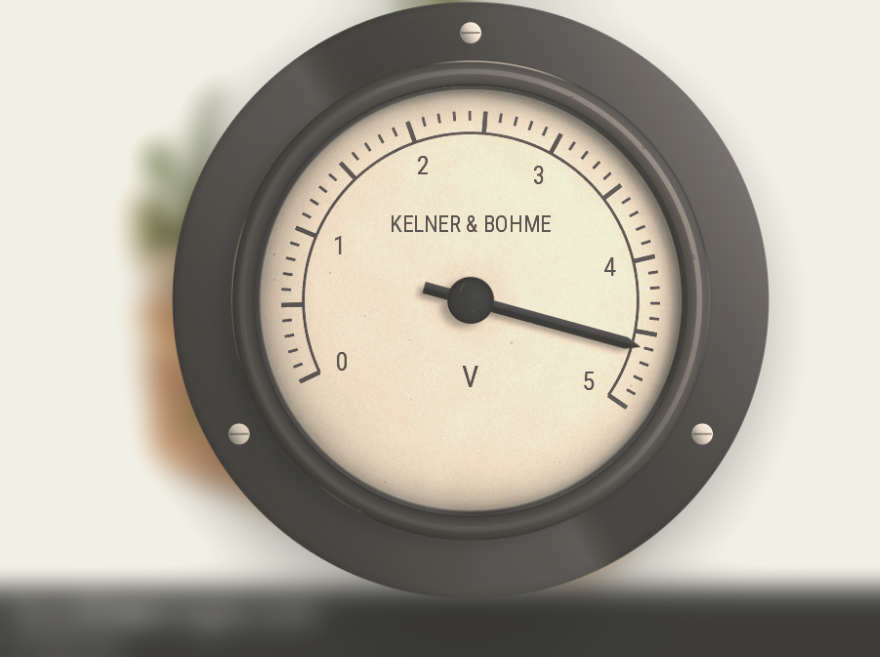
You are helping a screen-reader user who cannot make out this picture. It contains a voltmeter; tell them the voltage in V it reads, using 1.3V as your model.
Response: 4.6V
